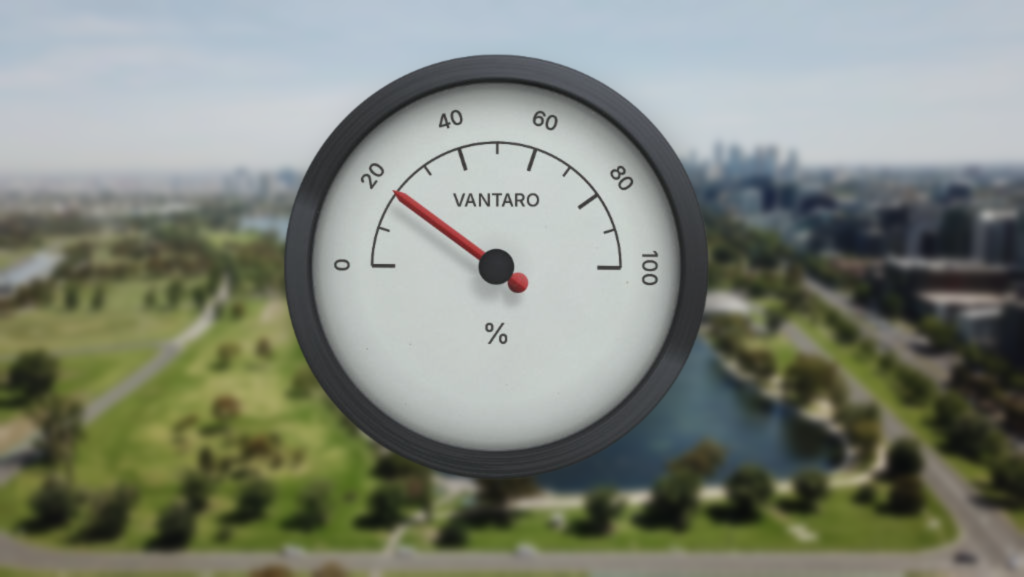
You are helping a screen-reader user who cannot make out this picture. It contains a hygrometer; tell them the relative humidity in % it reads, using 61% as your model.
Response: 20%
